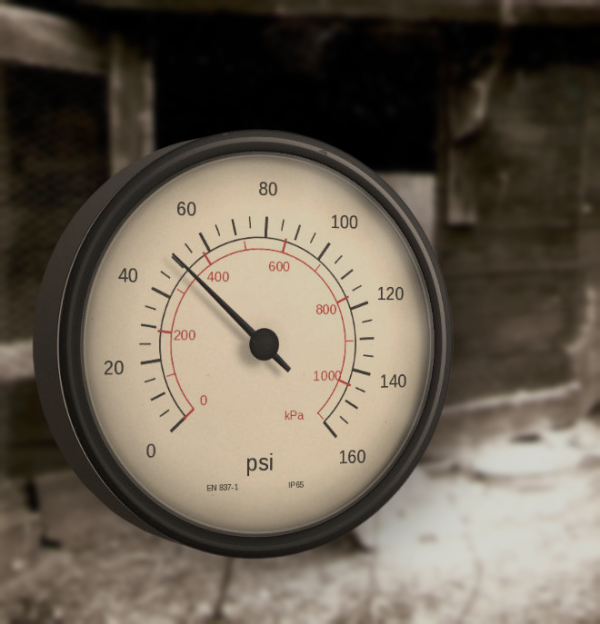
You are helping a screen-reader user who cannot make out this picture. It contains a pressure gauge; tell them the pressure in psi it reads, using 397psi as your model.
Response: 50psi
